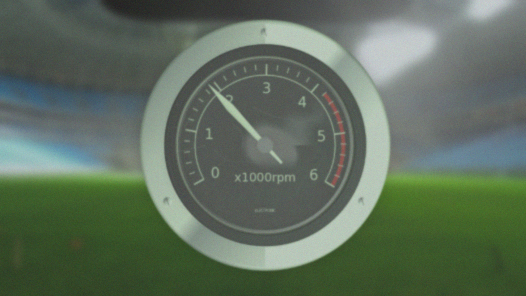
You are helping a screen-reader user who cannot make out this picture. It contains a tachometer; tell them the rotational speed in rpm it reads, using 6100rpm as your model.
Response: 1900rpm
